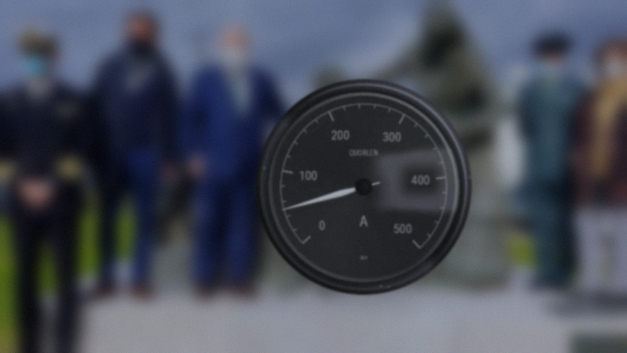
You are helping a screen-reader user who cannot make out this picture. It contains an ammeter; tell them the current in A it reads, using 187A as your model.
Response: 50A
